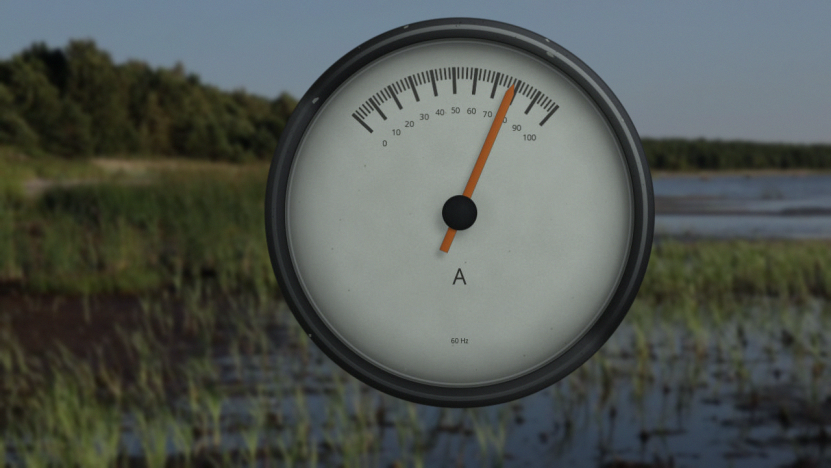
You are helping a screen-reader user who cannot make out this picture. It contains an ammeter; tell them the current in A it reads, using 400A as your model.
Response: 78A
